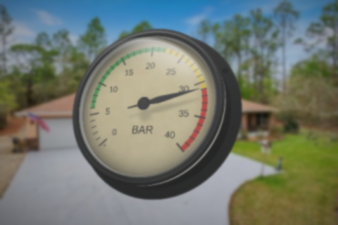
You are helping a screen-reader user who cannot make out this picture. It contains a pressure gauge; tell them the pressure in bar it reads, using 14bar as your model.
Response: 31bar
